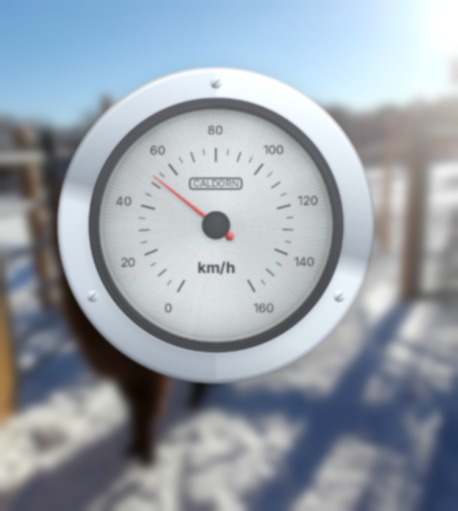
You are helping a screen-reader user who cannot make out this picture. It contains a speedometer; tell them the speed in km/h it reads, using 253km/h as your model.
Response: 52.5km/h
